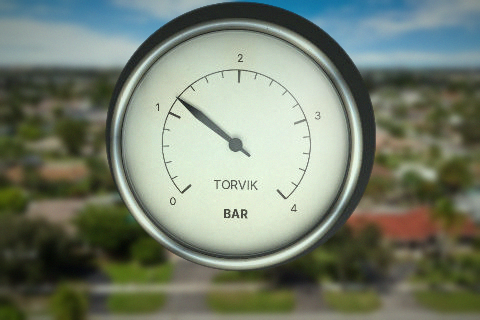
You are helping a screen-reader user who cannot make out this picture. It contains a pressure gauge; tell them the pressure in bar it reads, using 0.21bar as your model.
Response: 1.2bar
